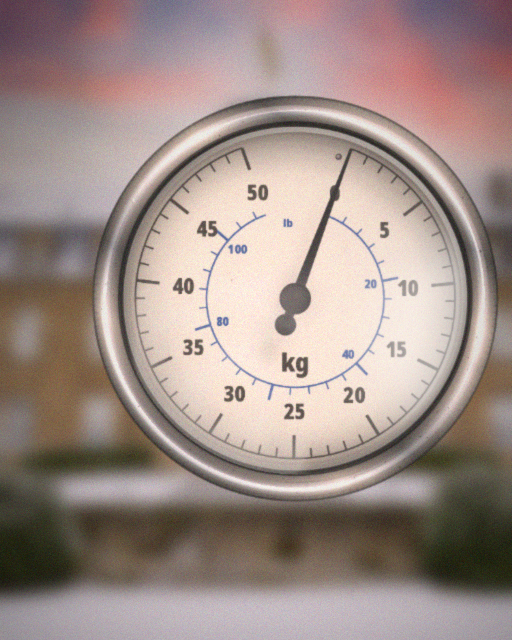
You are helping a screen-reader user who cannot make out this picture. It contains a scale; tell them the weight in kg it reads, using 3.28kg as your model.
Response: 0kg
